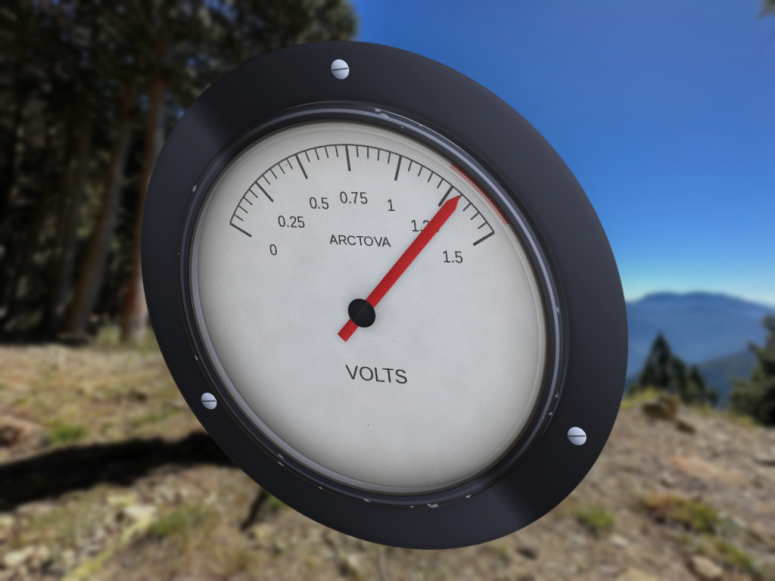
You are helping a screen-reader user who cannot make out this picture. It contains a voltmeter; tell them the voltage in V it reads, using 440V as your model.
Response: 1.3V
